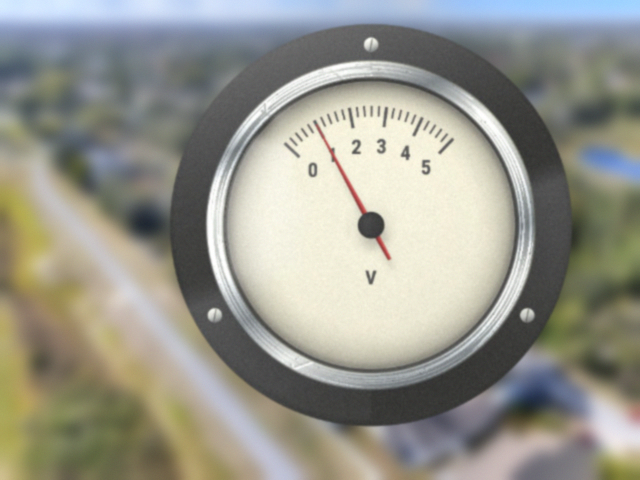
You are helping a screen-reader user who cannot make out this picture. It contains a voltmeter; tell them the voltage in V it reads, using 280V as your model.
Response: 1V
